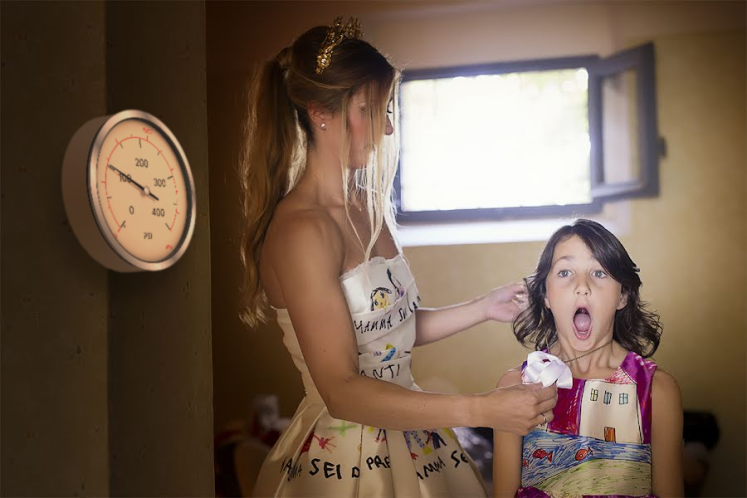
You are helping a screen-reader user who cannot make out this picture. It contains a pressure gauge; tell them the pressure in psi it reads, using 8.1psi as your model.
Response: 100psi
